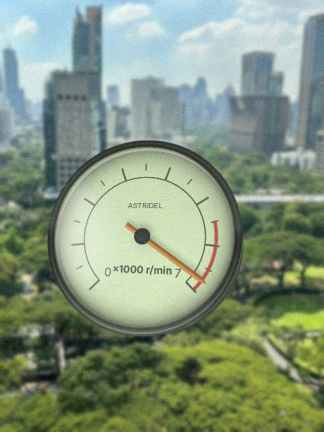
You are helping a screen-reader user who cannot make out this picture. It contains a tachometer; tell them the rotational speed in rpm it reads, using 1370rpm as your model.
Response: 6750rpm
